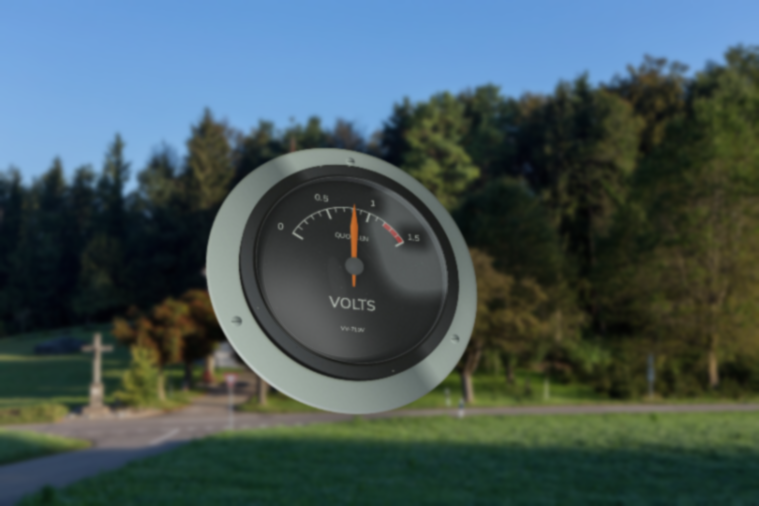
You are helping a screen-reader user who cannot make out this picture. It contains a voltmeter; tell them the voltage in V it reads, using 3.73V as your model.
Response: 0.8V
